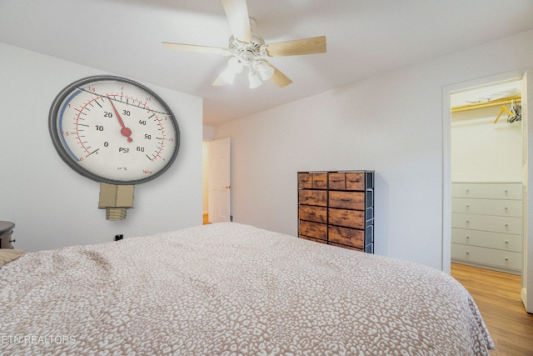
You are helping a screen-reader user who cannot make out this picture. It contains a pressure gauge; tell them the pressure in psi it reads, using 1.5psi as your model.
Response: 24psi
